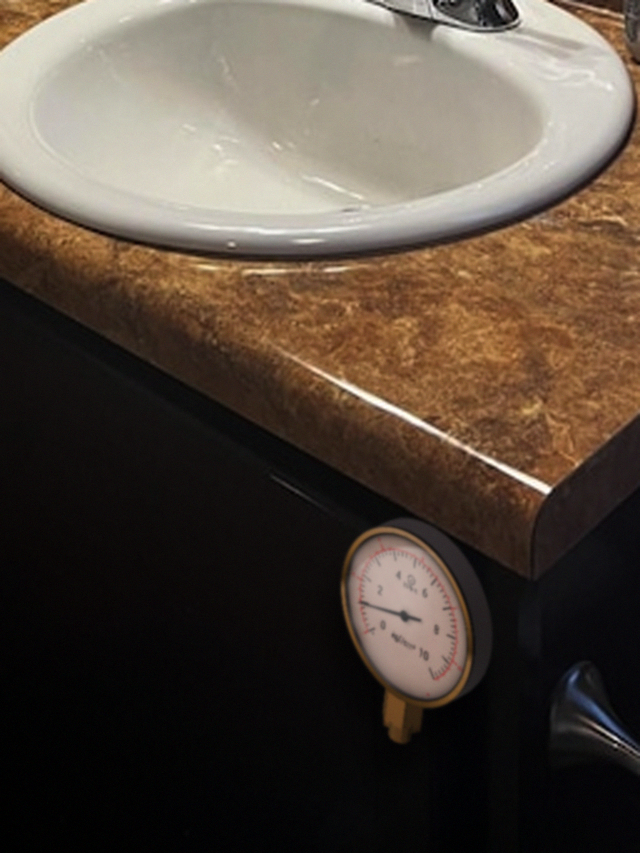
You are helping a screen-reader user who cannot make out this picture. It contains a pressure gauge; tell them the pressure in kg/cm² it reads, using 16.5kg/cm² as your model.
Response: 1kg/cm²
